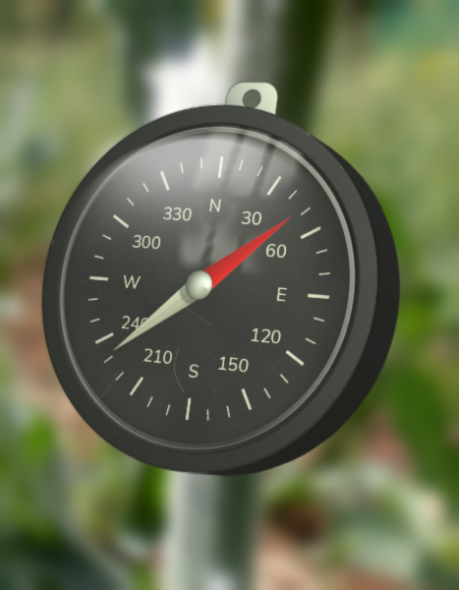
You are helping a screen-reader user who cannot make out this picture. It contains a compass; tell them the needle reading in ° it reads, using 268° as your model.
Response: 50°
